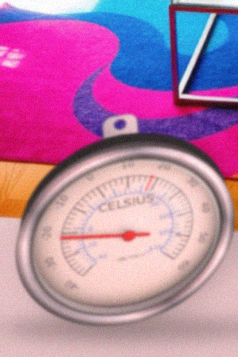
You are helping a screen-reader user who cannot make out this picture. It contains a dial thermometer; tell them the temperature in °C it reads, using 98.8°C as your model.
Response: -20°C
